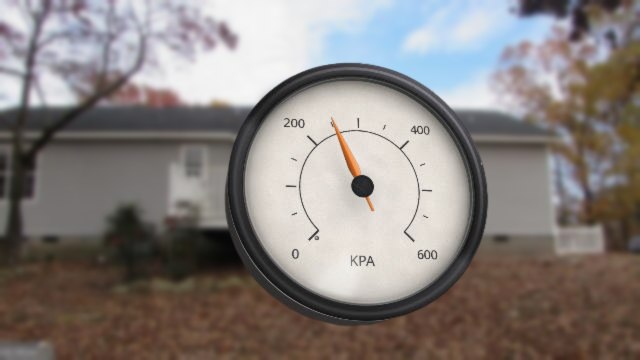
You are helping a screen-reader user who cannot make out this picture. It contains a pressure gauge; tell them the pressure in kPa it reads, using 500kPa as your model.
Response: 250kPa
